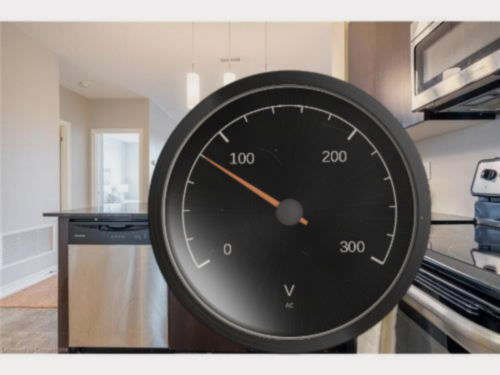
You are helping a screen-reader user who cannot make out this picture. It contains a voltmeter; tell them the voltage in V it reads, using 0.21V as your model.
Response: 80V
